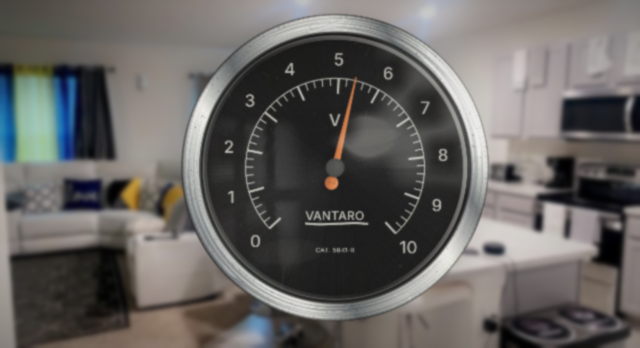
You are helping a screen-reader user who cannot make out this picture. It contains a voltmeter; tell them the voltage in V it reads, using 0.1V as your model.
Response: 5.4V
